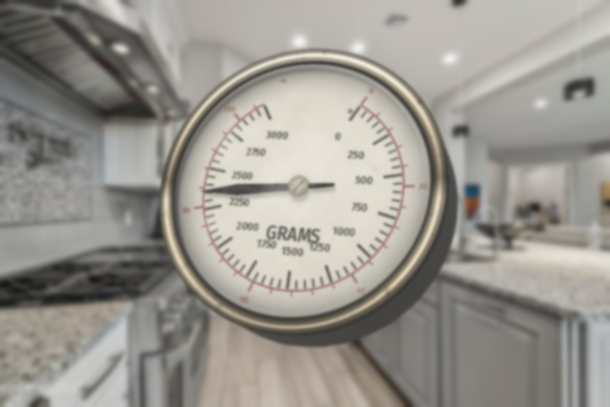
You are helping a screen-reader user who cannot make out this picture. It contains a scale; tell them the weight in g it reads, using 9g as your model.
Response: 2350g
